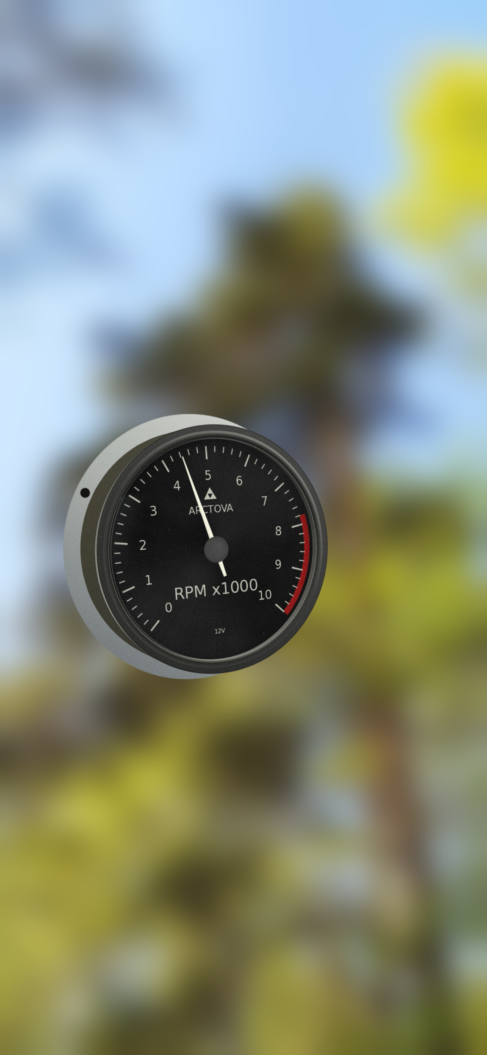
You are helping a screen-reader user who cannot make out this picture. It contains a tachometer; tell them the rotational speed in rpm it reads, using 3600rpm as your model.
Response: 4400rpm
